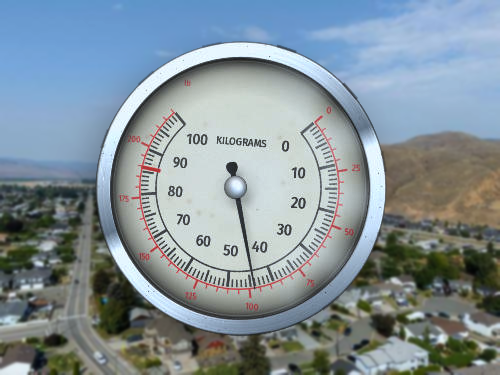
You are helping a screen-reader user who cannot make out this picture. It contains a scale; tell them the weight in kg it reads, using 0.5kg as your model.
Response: 44kg
